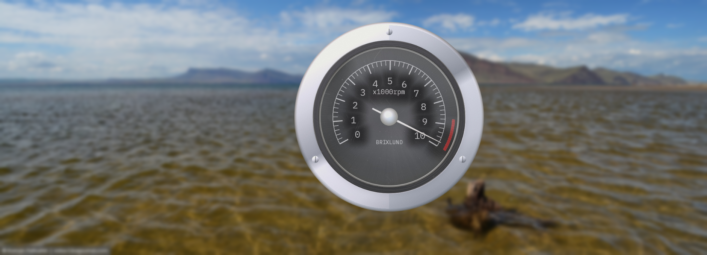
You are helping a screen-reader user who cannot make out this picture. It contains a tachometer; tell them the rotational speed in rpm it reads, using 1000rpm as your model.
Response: 9800rpm
